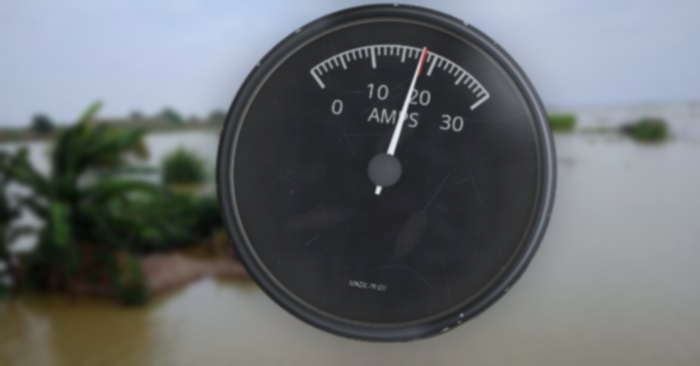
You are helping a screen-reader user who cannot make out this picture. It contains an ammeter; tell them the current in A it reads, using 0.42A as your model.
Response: 18A
